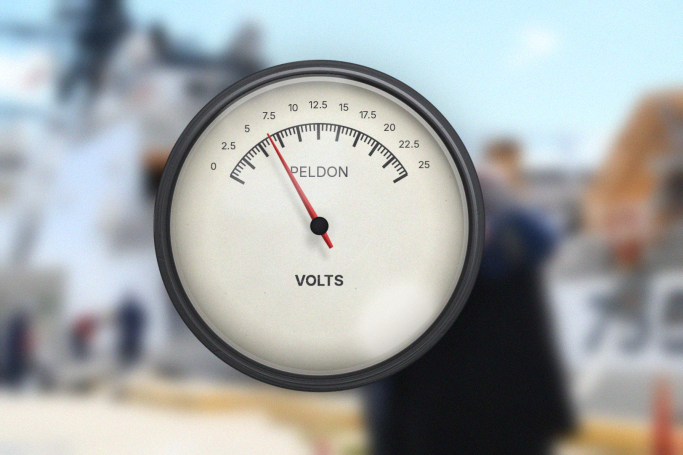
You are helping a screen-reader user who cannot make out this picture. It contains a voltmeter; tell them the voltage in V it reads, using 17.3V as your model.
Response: 6.5V
